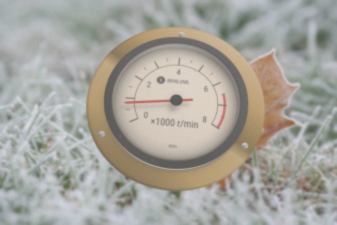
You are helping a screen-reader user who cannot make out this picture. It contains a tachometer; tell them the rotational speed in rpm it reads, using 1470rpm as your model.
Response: 750rpm
